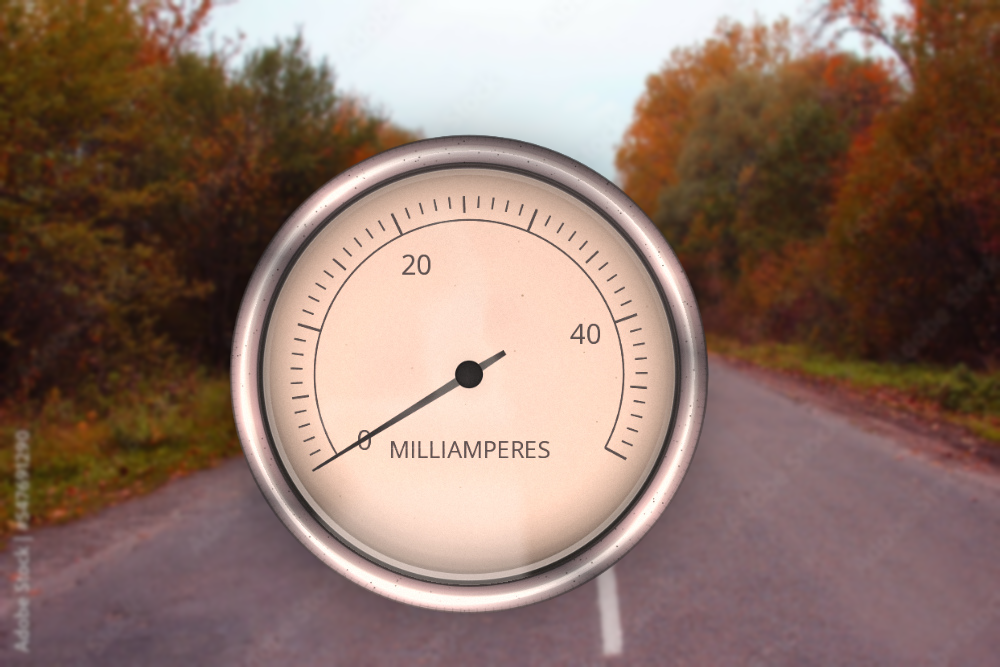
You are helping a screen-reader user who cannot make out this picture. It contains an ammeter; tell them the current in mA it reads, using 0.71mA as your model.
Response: 0mA
